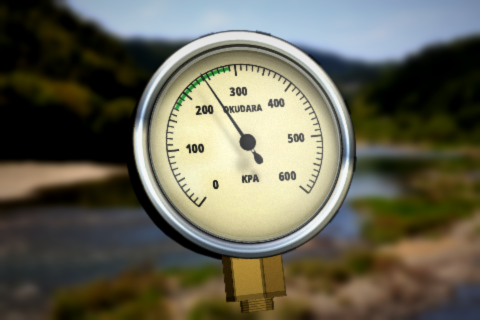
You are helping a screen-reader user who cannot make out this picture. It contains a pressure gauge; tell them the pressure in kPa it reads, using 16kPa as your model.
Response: 240kPa
